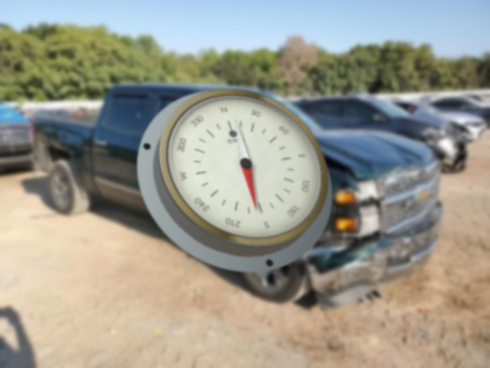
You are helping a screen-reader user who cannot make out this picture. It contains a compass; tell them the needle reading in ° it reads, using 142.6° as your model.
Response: 187.5°
